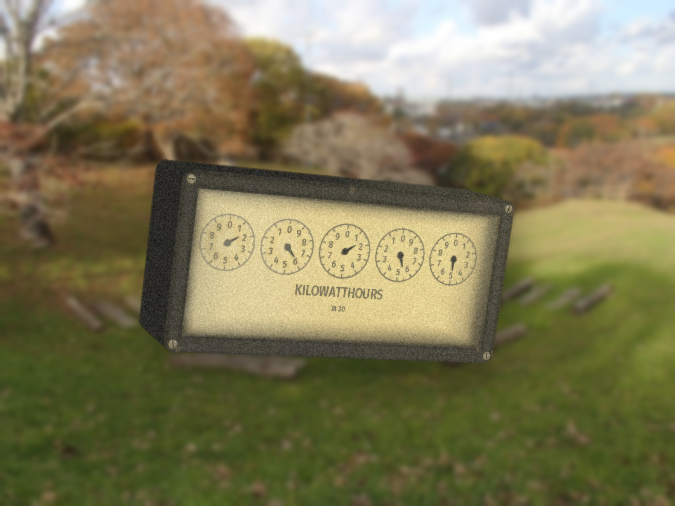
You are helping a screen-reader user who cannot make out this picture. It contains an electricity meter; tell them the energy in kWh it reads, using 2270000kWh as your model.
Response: 16155kWh
